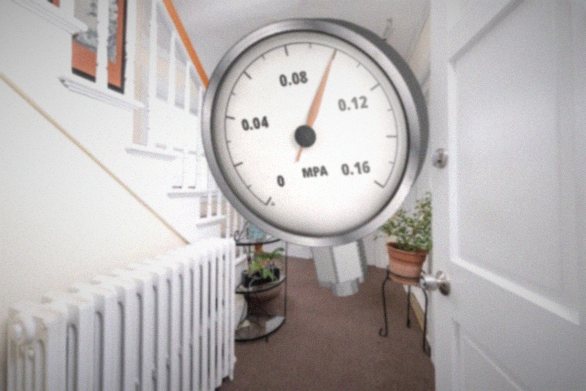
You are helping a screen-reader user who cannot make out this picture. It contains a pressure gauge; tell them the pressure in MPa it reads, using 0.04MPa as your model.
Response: 0.1MPa
